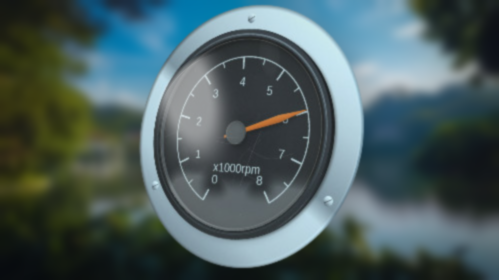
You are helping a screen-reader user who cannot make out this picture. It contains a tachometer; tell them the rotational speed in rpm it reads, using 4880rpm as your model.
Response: 6000rpm
